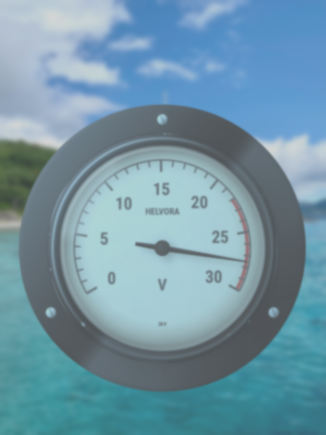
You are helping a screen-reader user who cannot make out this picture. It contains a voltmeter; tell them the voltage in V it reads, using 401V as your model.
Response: 27.5V
